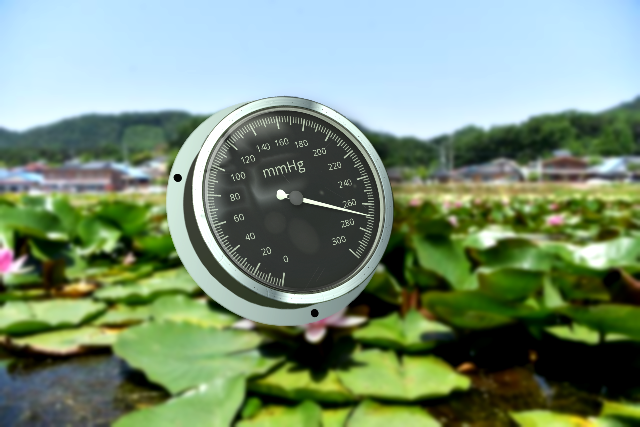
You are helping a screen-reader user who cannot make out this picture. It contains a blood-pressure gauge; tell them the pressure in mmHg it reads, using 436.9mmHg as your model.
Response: 270mmHg
